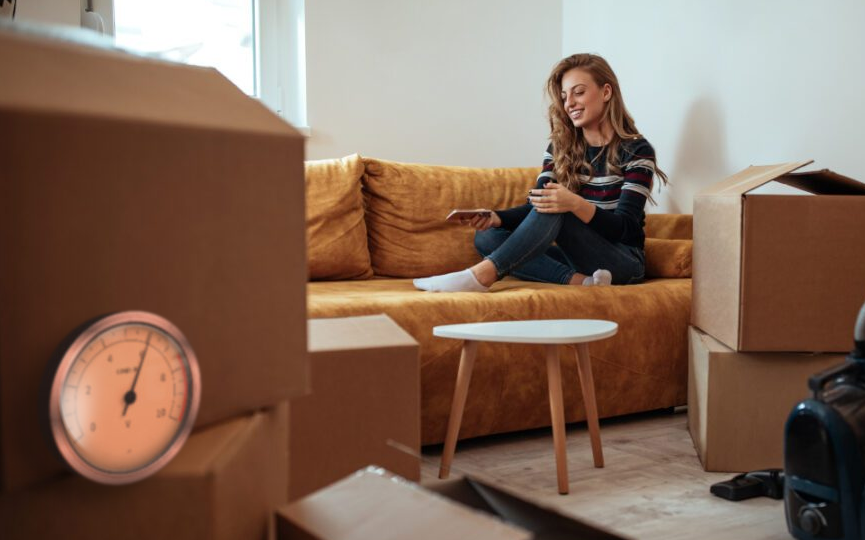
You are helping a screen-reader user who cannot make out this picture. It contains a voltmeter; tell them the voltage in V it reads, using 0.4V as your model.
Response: 6V
